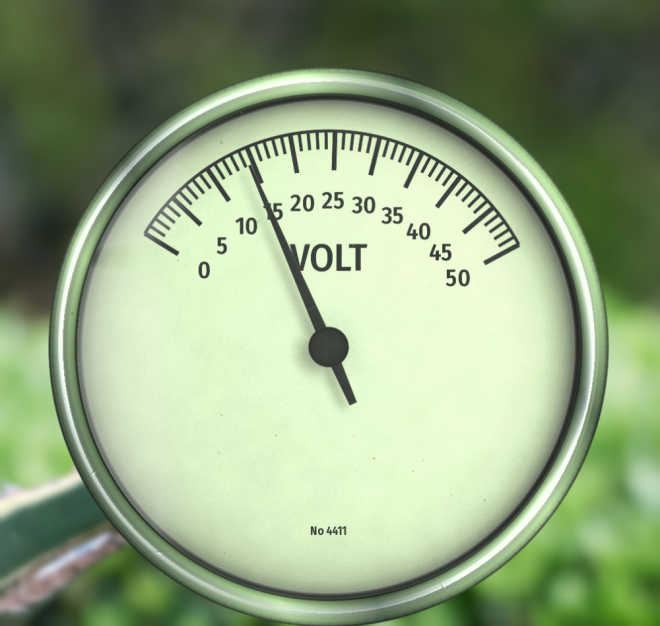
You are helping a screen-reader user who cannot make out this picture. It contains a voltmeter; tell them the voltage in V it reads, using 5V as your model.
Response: 14.5V
